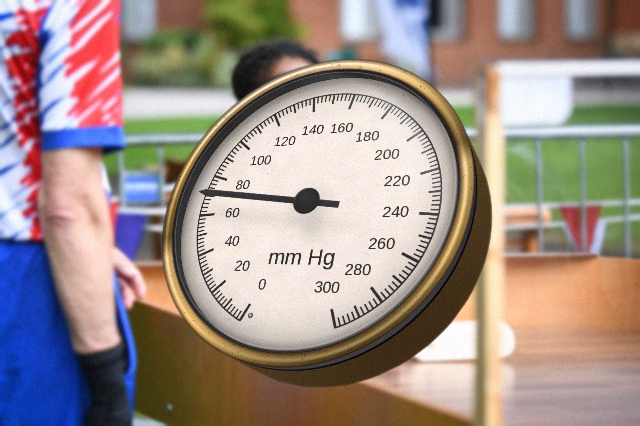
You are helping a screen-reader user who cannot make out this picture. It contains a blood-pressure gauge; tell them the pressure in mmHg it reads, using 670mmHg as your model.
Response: 70mmHg
